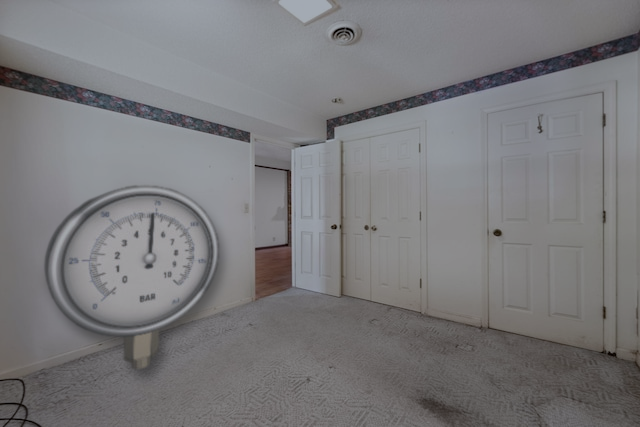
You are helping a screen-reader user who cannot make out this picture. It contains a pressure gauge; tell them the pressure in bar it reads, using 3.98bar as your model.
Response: 5bar
